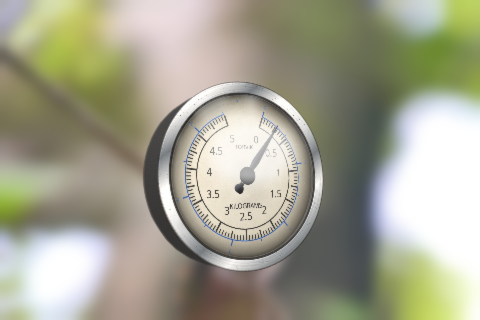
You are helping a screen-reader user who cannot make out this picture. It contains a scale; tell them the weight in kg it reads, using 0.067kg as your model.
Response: 0.25kg
